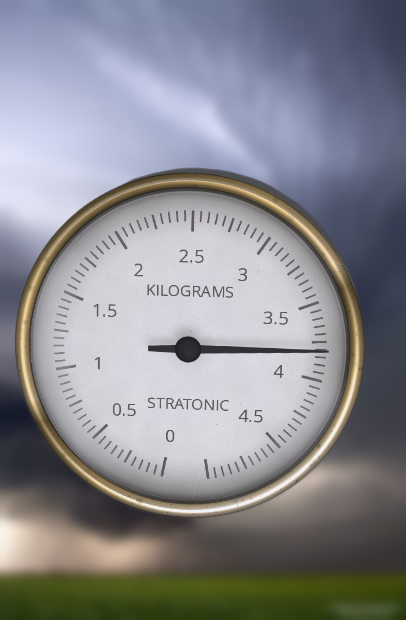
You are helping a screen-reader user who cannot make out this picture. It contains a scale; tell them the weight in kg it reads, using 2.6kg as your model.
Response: 3.8kg
